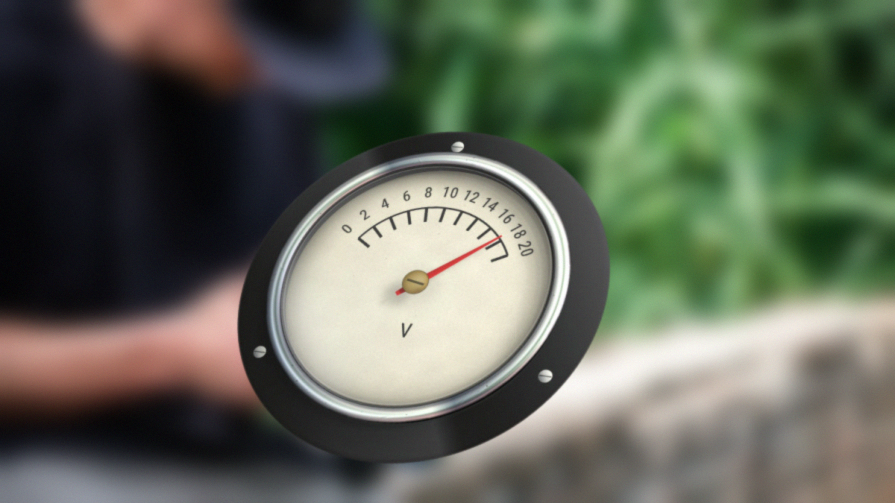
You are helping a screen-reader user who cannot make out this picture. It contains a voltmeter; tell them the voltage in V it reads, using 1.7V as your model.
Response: 18V
